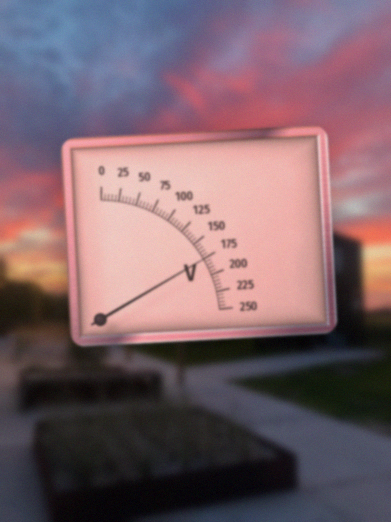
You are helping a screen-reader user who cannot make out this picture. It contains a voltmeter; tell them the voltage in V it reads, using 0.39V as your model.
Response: 175V
